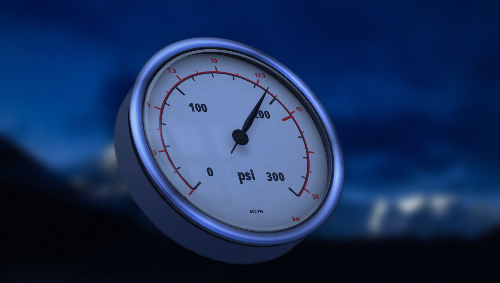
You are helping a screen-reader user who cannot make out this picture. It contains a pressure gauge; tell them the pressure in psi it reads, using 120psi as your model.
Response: 190psi
